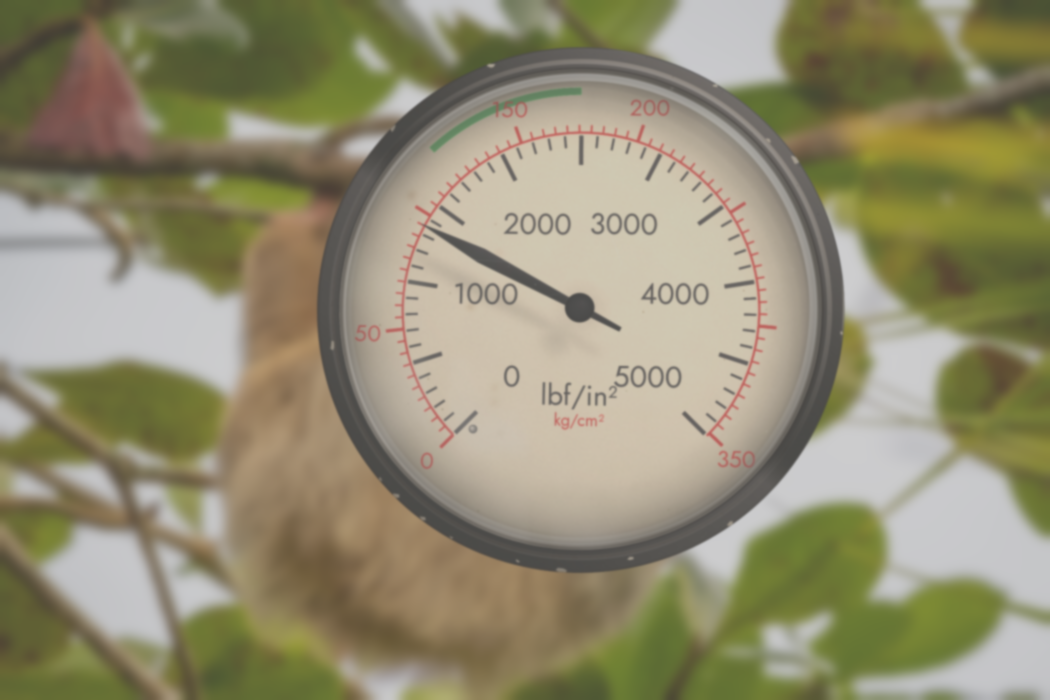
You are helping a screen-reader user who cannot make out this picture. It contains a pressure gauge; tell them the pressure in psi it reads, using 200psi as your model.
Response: 1350psi
